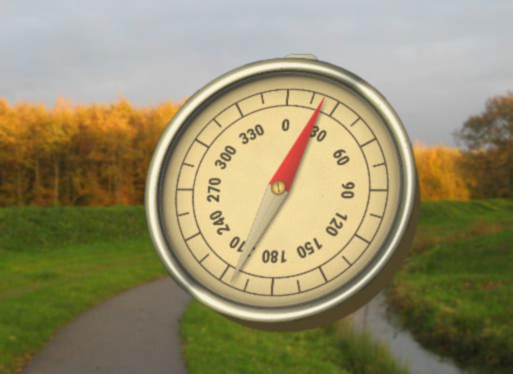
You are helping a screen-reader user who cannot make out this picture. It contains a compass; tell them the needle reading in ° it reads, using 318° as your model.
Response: 22.5°
